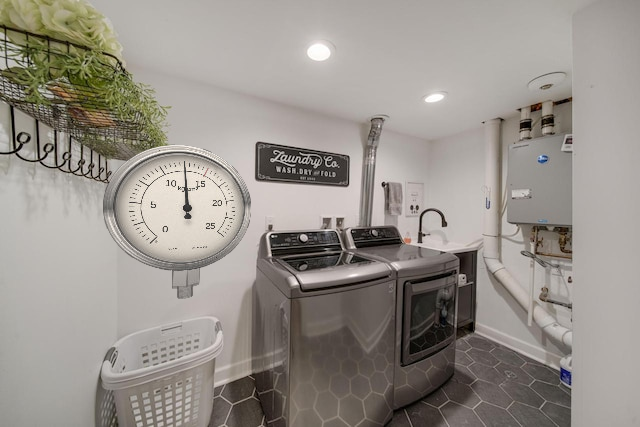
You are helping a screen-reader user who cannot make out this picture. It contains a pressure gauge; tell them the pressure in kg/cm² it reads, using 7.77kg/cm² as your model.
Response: 12.5kg/cm²
